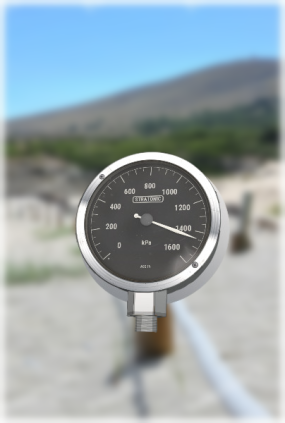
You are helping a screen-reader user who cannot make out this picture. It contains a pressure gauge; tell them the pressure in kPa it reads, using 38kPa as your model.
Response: 1450kPa
